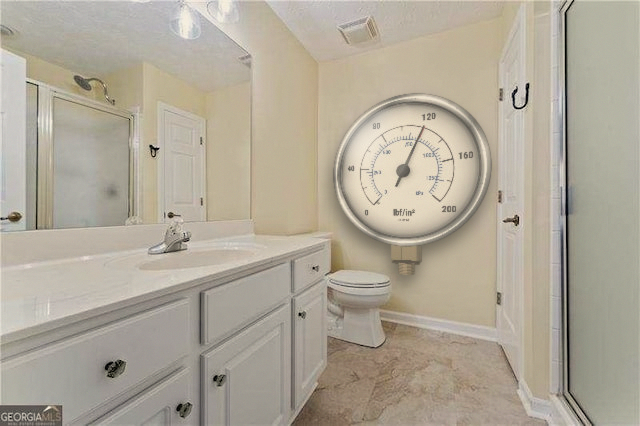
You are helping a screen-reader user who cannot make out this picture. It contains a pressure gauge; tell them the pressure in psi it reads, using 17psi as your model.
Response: 120psi
